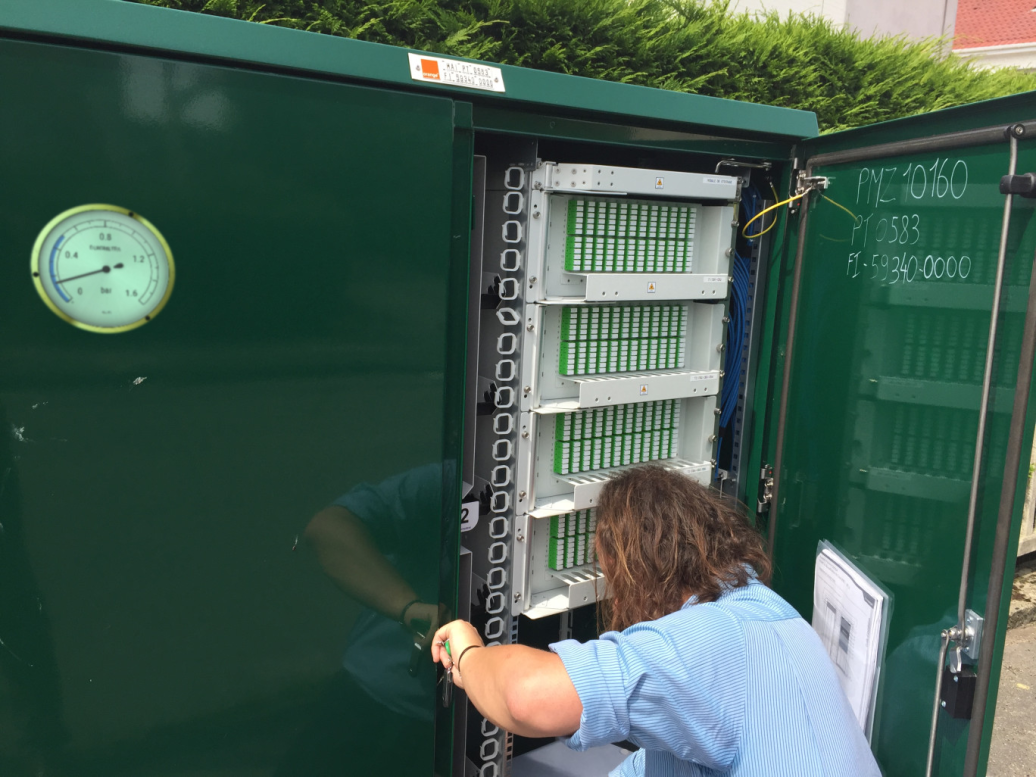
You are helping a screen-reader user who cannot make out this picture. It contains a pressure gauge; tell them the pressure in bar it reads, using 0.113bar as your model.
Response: 0.15bar
